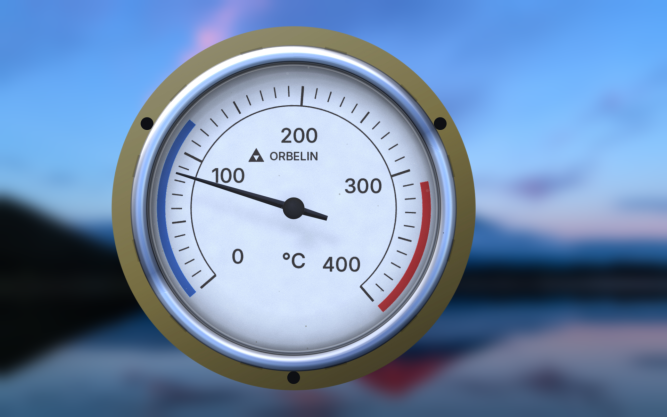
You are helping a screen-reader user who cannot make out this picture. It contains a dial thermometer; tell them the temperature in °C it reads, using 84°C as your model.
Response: 85°C
